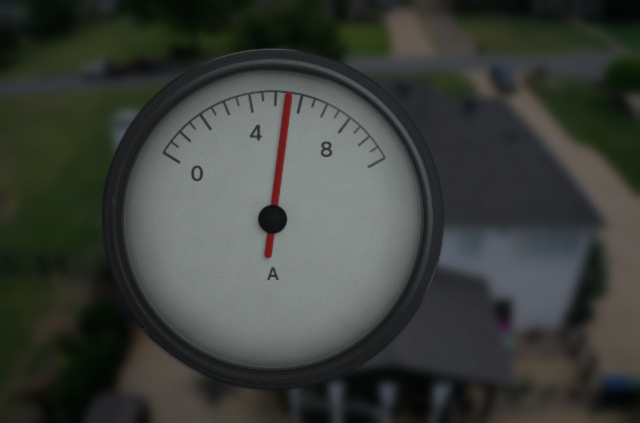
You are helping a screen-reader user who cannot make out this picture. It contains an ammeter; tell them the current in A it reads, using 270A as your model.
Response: 5.5A
